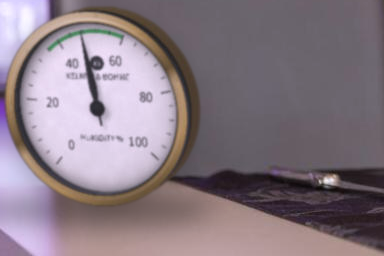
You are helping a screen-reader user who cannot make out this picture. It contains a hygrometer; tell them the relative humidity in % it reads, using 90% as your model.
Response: 48%
